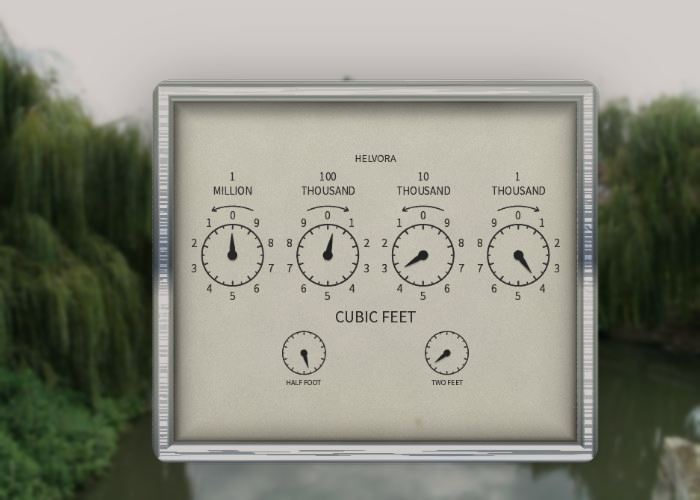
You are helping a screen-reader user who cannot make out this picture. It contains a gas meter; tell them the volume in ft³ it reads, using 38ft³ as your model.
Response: 3400ft³
